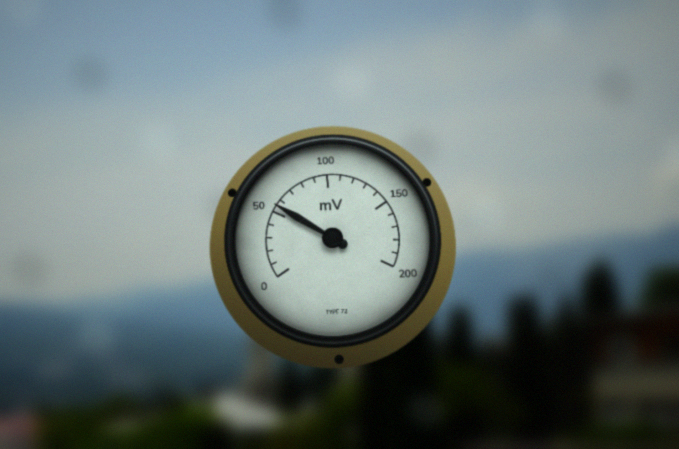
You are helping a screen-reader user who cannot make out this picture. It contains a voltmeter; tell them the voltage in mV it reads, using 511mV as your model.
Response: 55mV
